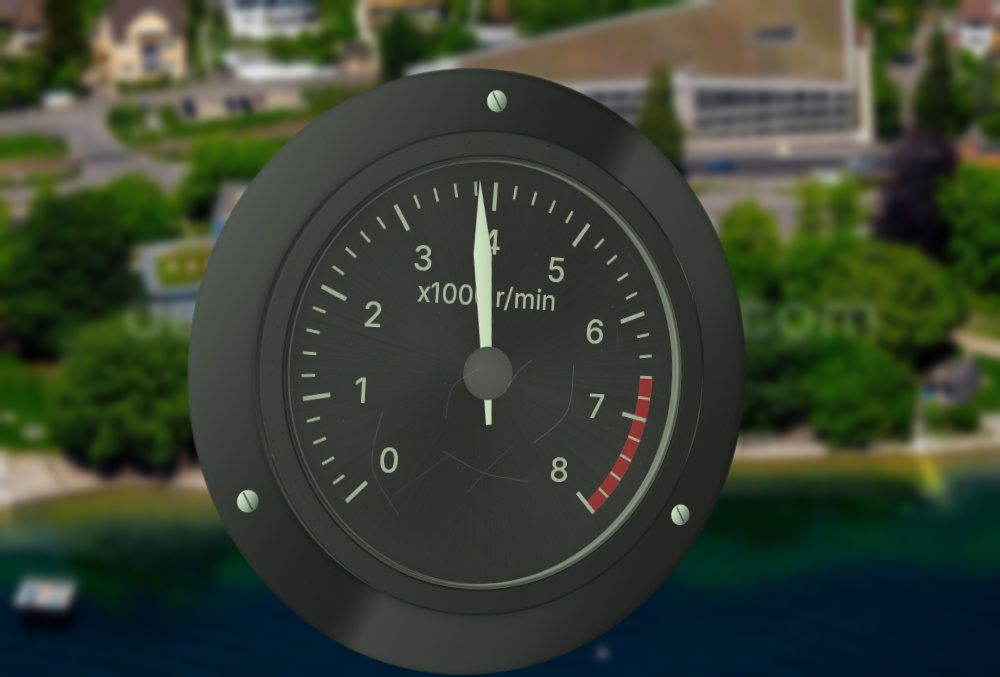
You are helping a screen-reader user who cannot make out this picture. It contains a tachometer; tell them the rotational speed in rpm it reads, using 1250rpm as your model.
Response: 3800rpm
